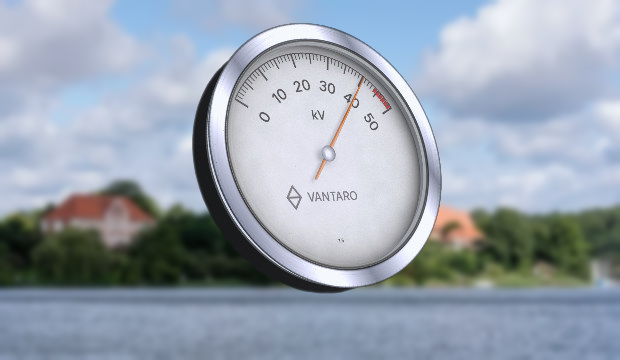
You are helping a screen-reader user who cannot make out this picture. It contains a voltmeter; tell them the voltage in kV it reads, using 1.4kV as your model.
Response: 40kV
